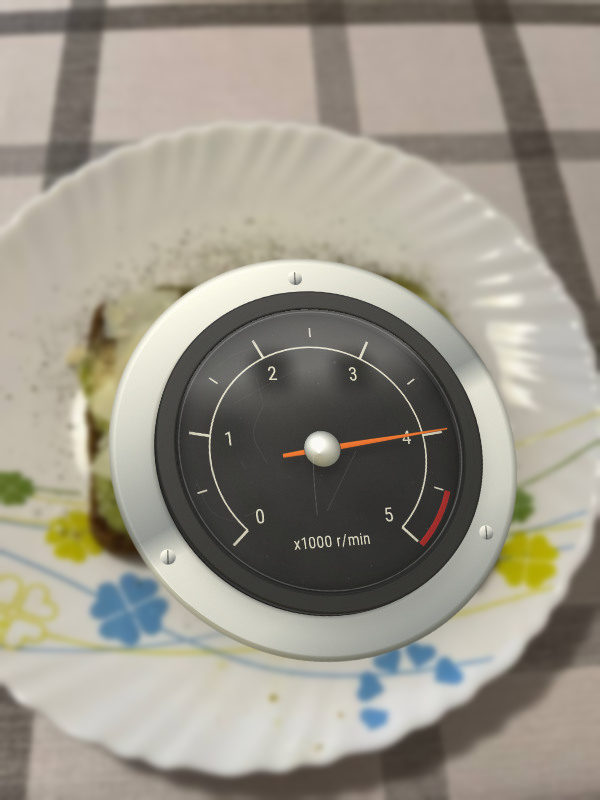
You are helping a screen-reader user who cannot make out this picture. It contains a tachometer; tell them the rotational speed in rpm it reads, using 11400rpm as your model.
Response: 4000rpm
